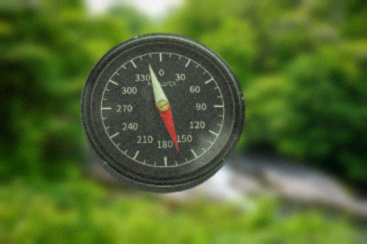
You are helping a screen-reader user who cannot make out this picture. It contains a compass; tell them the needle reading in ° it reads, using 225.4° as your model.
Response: 165°
